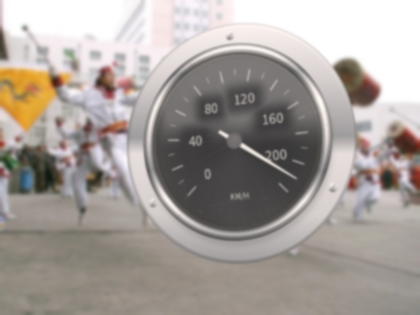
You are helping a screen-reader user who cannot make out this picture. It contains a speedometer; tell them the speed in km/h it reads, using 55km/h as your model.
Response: 210km/h
